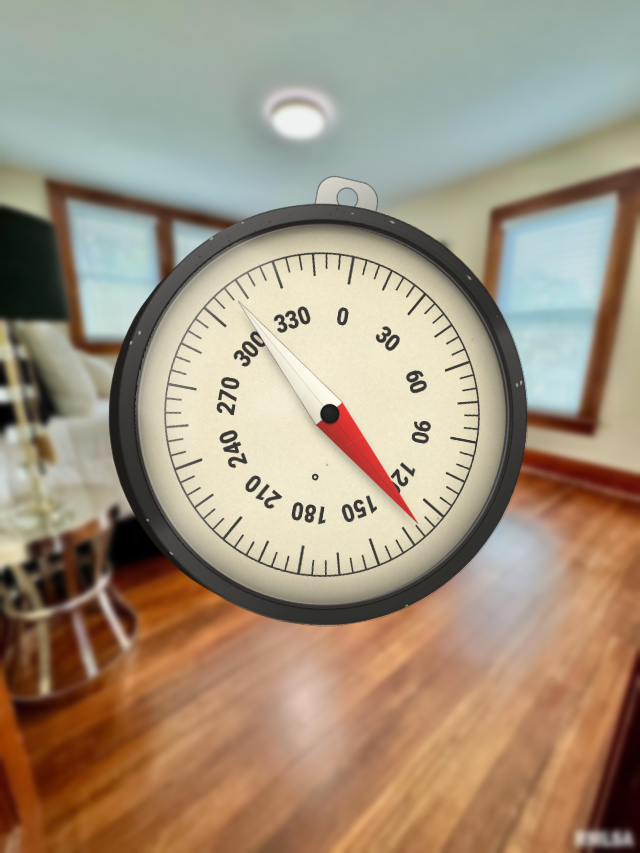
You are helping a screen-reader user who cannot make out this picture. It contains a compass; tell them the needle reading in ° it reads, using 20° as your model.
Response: 130°
